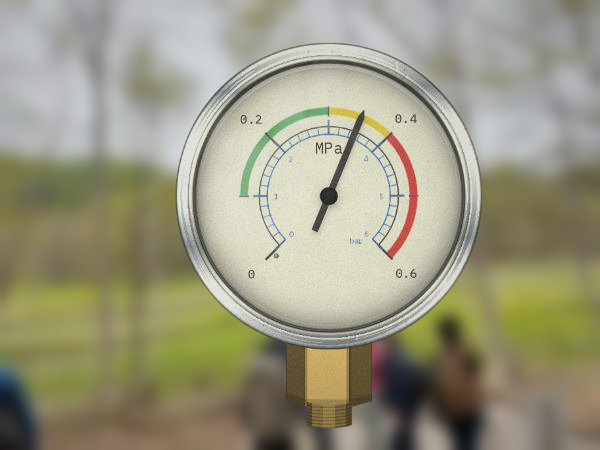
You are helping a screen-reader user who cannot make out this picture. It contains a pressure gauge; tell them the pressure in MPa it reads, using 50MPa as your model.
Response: 0.35MPa
